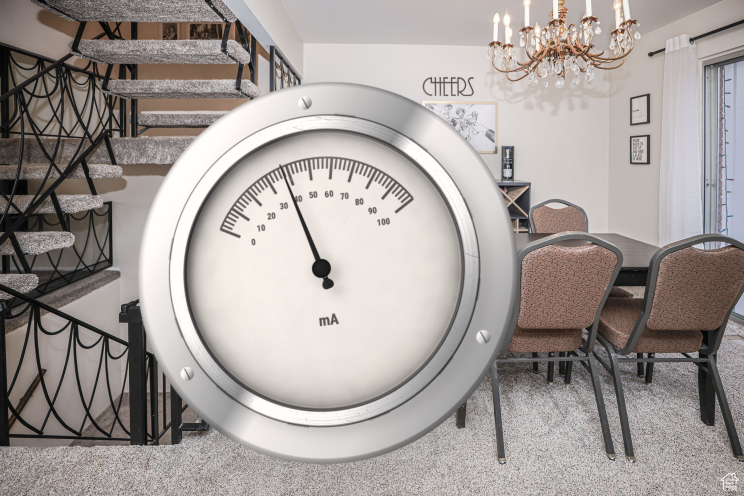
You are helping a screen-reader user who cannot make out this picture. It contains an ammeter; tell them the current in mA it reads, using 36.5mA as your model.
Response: 38mA
